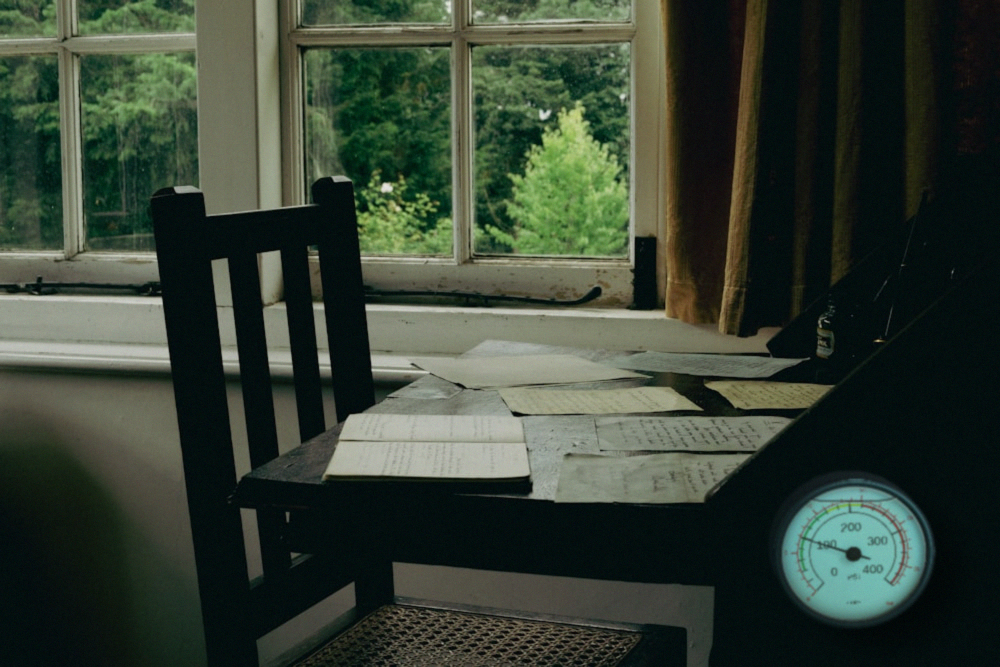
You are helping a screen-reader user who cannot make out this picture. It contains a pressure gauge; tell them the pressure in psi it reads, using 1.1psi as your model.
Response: 100psi
